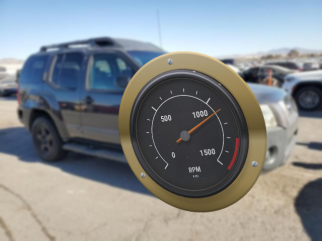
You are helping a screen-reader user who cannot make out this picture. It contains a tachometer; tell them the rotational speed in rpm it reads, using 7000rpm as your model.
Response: 1100rpm
